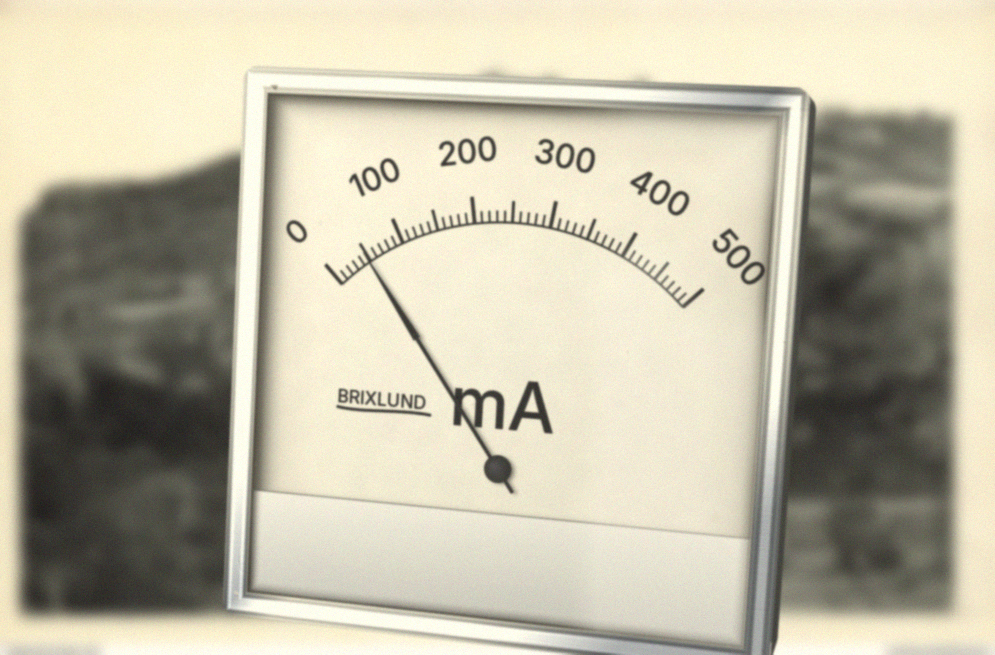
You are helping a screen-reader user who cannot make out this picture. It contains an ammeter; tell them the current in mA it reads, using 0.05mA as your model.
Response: 50mA
